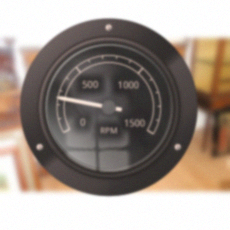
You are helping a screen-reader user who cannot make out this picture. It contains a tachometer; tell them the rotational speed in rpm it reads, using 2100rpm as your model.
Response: 250rpm
